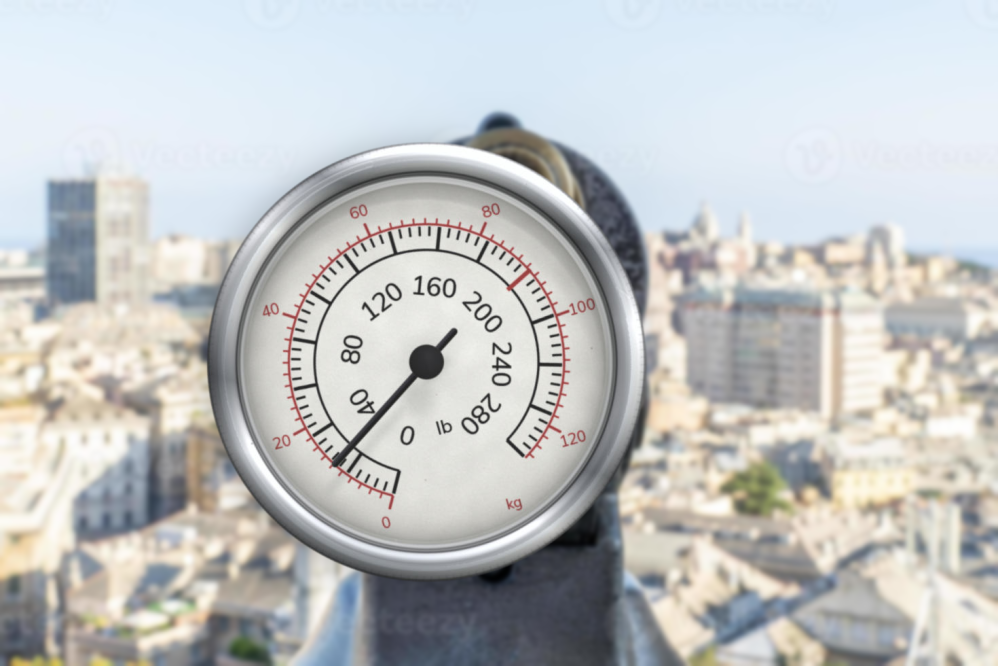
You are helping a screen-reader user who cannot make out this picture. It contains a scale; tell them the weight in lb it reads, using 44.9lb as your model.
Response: 26lb
